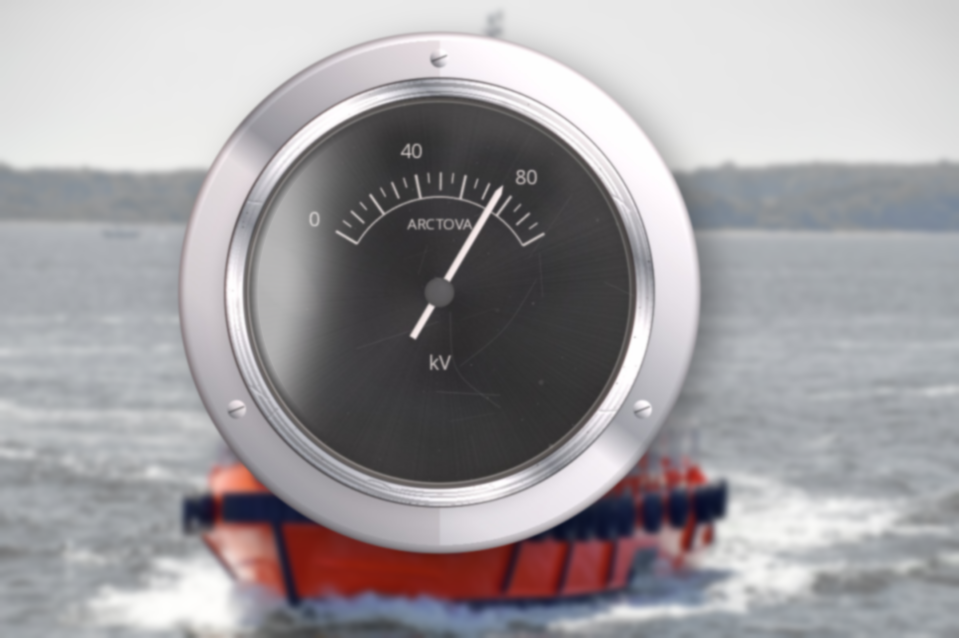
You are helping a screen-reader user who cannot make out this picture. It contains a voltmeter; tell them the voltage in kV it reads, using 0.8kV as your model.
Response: 75kV
